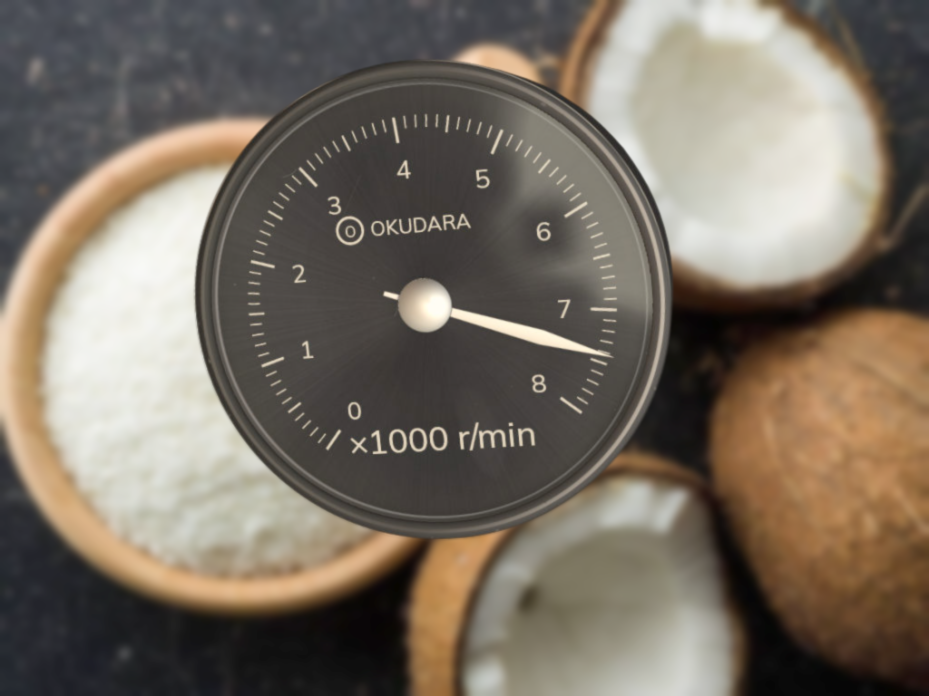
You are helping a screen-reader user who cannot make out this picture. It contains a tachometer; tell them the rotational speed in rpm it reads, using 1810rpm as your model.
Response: 7400rpm
